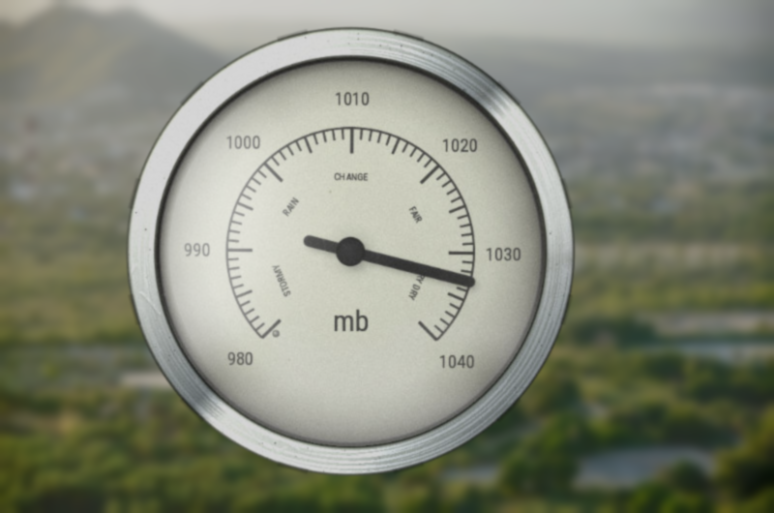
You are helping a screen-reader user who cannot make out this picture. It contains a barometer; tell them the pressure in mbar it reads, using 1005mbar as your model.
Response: 1033mbar
